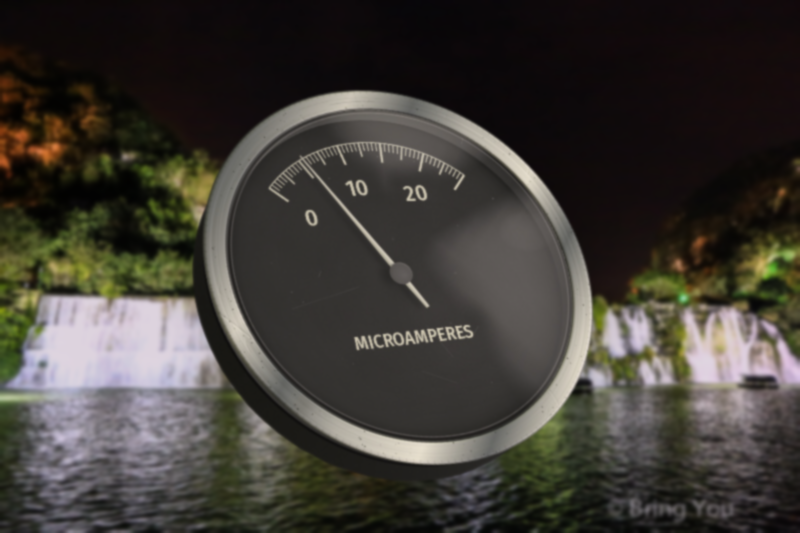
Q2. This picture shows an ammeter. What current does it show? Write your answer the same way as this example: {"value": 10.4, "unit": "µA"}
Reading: {"value": 5, "unit": "µA"}
